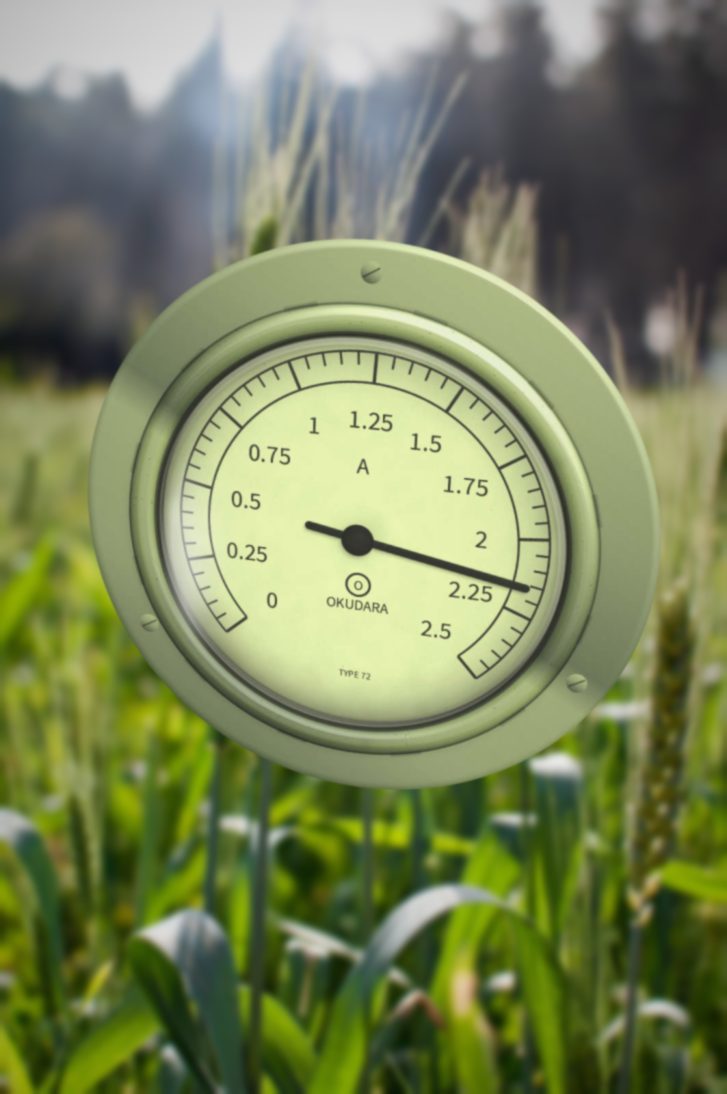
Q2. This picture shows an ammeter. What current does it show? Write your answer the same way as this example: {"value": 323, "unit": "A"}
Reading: {"value": 2.15, "unit": "A"}
